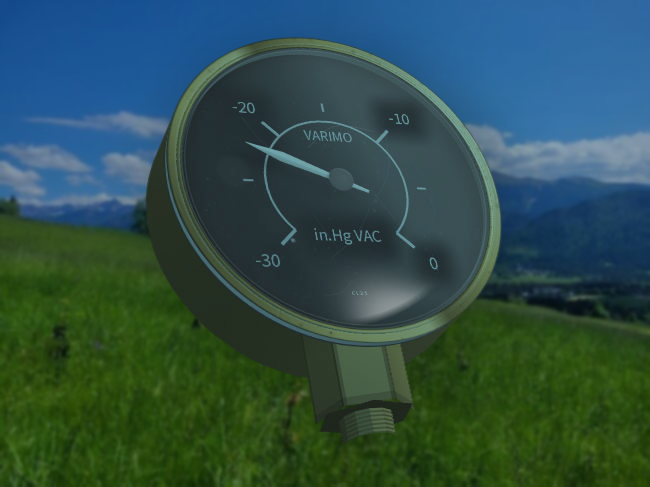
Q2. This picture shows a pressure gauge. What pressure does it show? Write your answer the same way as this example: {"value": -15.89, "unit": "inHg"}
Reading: {"value": -22.5, "unit": "inHg"}
